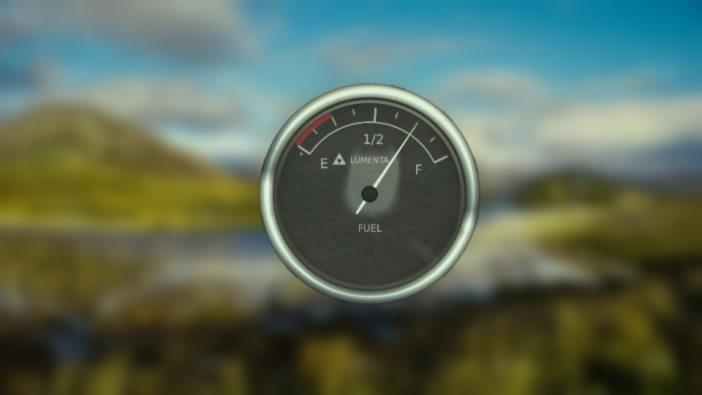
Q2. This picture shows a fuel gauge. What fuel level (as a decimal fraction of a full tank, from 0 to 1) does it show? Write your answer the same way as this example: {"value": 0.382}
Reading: {"value": 0.75}
